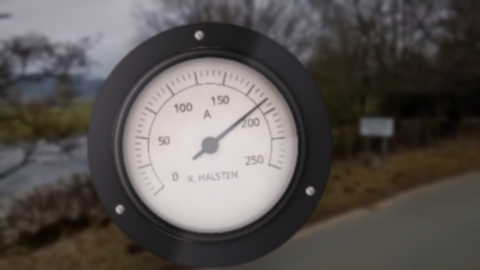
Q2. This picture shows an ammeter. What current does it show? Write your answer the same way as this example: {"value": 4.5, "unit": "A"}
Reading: {"value": 190, "unit": "A"}
